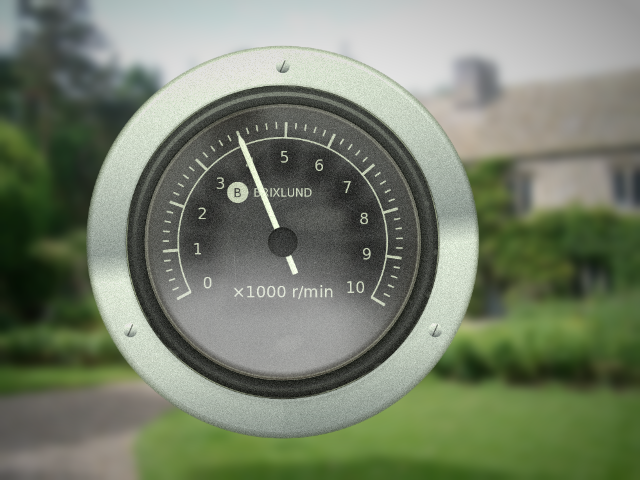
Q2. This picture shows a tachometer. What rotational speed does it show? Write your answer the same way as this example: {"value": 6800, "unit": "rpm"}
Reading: {"value": 4000, "unit": "rpm"}
